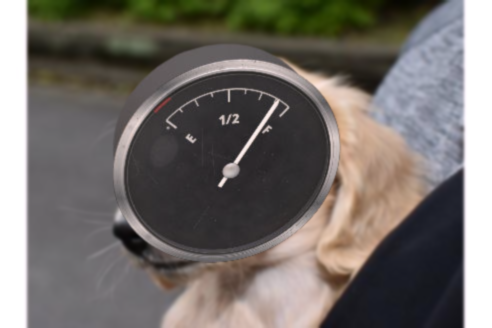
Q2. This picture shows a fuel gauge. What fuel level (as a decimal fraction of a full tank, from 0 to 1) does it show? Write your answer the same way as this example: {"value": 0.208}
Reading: {"value": 0.875}
